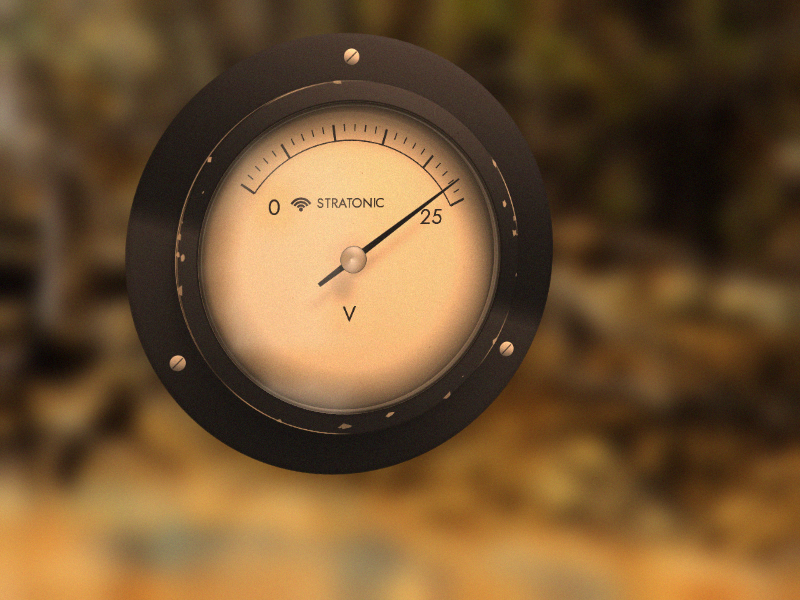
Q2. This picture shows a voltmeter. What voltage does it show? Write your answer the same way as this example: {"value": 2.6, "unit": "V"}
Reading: {"value": 23, "unit": "V"}
